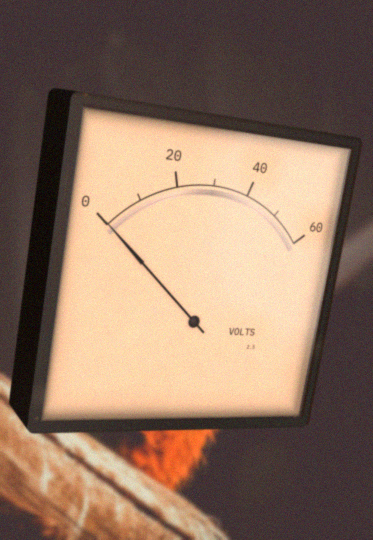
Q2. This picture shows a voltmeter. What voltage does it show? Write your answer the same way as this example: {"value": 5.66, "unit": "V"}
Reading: {"value": 0, "unit": "V"}
